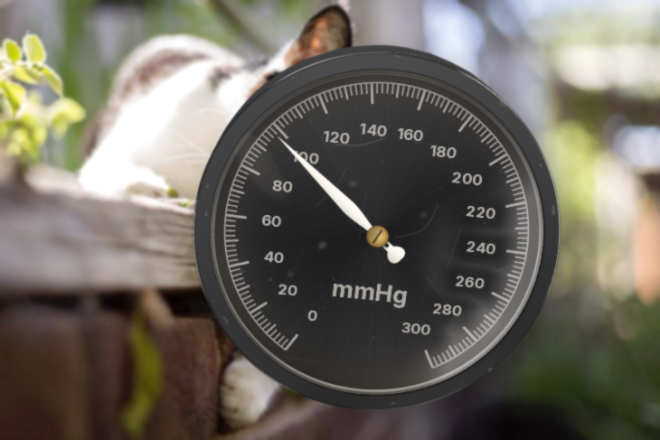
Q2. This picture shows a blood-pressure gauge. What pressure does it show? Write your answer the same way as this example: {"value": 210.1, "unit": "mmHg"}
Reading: {"value": 98, "unit": "mmHg"}
